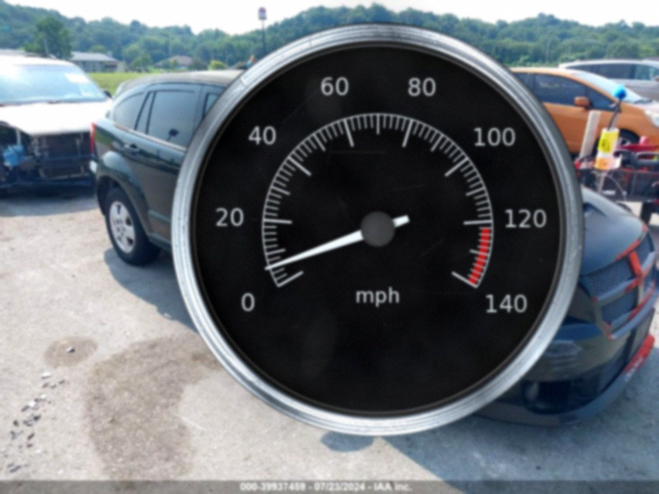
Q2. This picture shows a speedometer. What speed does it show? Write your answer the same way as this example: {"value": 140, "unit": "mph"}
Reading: {"value": 6, "unit": "mph"}
